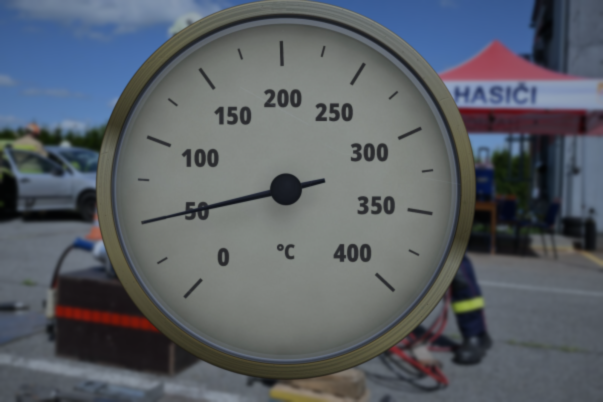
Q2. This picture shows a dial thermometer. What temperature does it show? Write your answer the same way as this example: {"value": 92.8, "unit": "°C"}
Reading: {"value": 50, "unit": "°C"}
